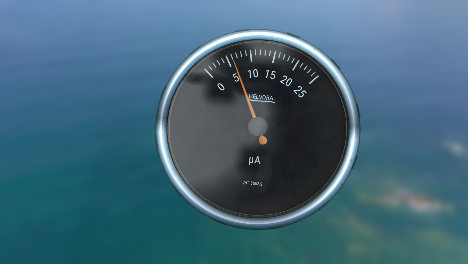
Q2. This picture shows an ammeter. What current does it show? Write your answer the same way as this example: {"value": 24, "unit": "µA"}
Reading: {"value": 6, "unit": "µA"}
